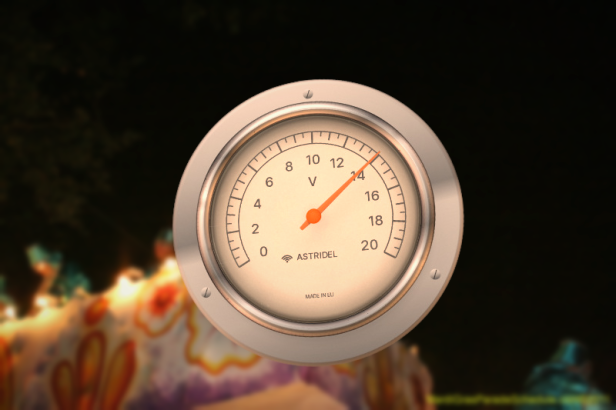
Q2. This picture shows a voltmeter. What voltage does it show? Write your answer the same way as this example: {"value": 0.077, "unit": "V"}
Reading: {"value": 14, "unit": "V"}
